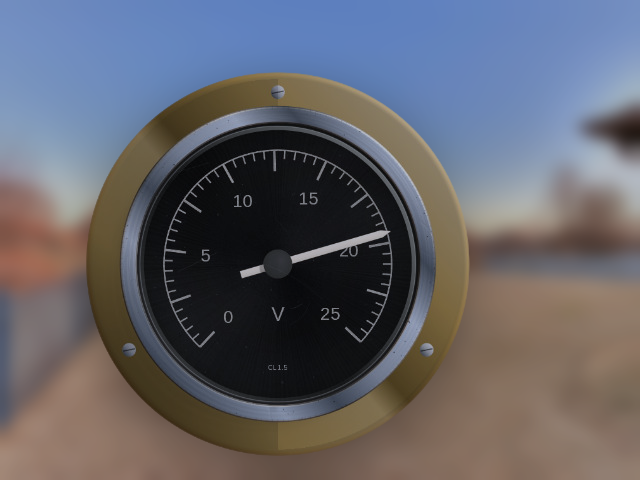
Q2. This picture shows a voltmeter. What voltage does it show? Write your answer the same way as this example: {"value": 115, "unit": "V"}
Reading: {"value": 19.5, "unit": "V"}
